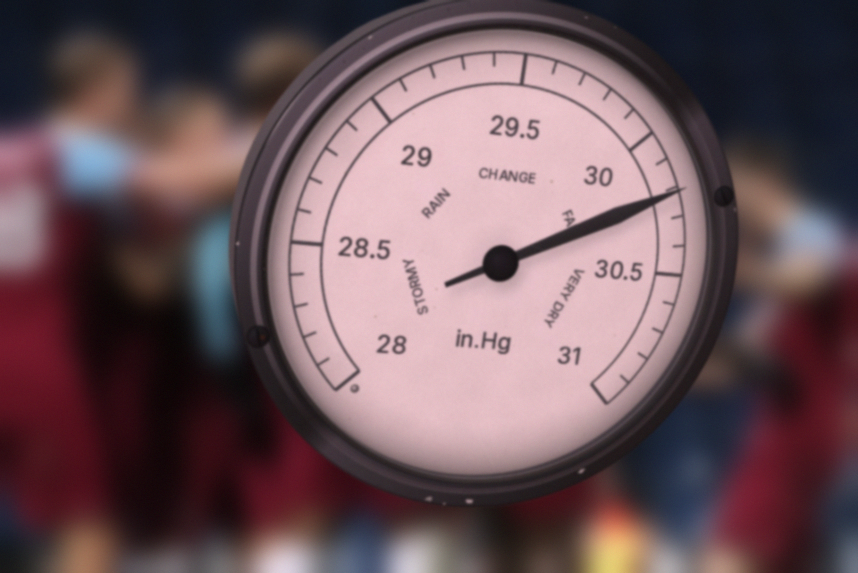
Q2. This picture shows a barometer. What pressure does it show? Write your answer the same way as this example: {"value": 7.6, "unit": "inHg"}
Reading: {"value": 30.2, "unit": "inHg"}
